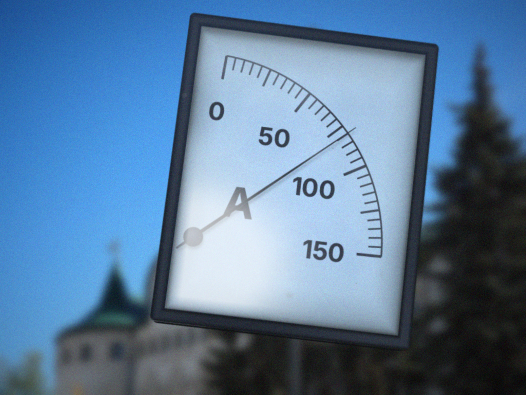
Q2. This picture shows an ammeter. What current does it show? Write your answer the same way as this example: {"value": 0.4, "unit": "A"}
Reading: {"value": 80, "unit": "A"}
